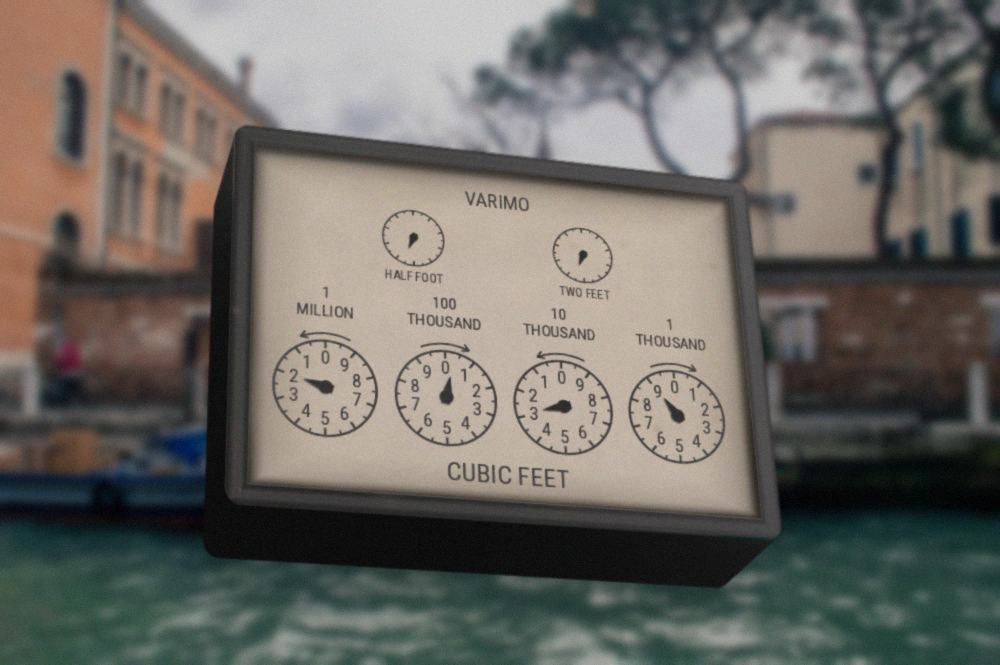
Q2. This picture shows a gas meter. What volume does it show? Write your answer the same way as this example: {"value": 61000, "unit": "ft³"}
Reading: {"value": 202900, "unit": "ft³"}
